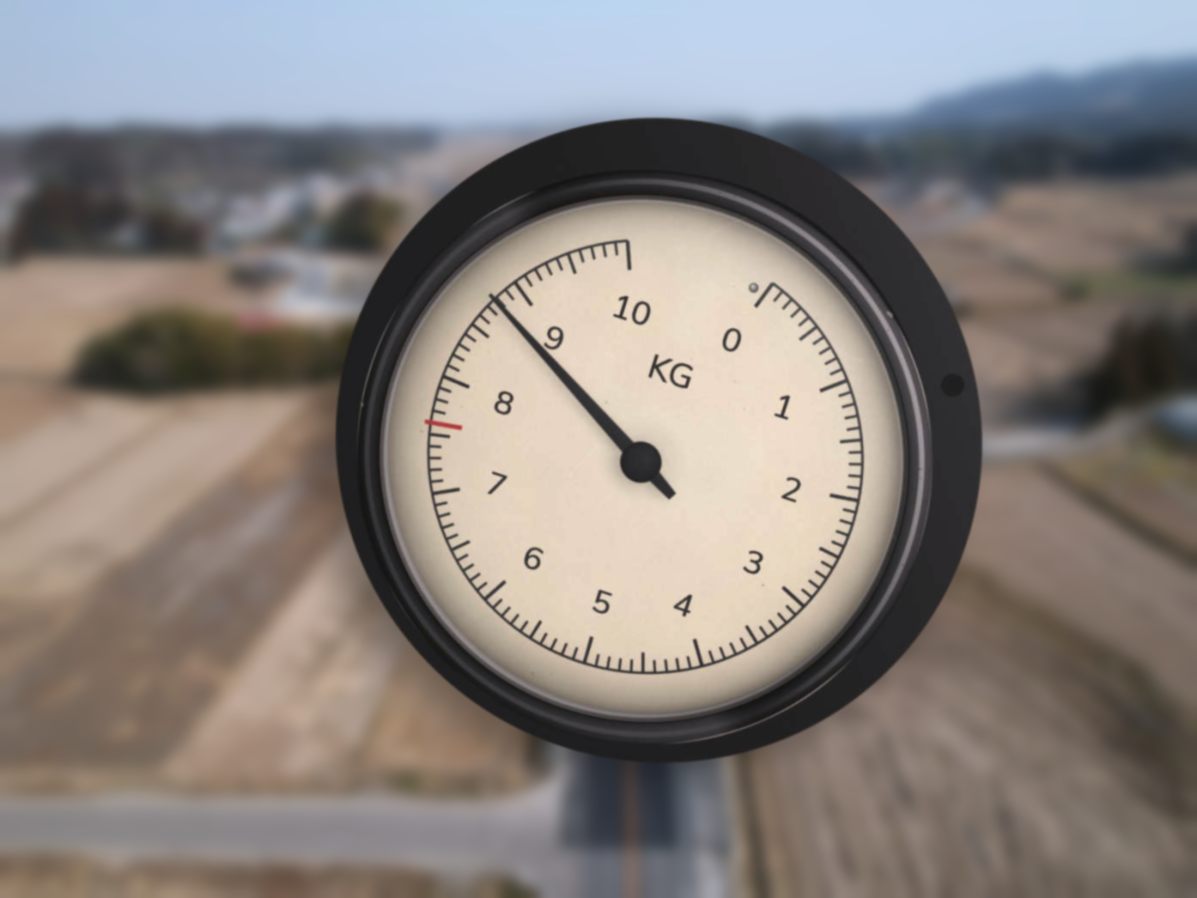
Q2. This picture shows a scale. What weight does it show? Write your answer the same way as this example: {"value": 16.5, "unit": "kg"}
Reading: {"value": 8.8, "unit": "kg"}
